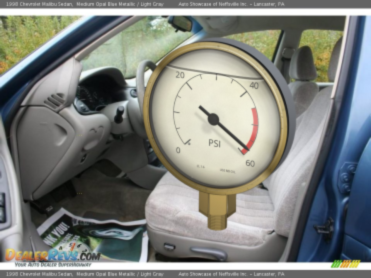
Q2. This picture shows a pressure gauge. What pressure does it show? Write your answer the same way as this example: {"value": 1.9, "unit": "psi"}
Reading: {"value": 57.5, "unit": "psi"}
